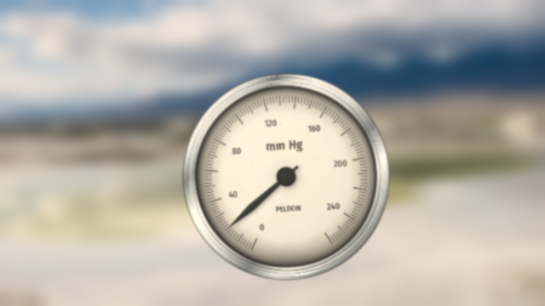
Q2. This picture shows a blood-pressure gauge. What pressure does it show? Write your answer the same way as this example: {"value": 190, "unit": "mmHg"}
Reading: {"value": 20, "unit": "mmHg"}
